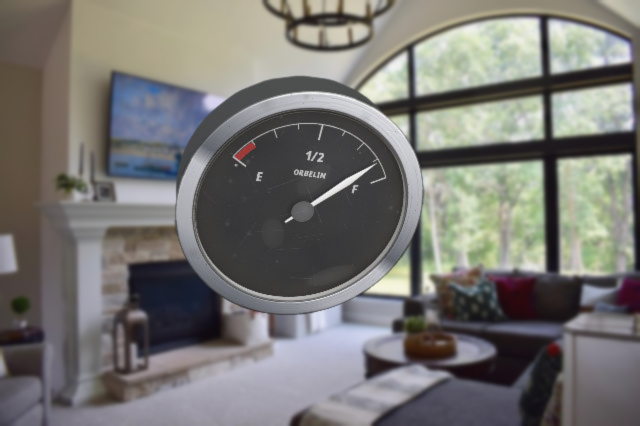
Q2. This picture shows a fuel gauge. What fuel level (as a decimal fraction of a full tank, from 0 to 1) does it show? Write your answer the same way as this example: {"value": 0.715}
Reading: {"value": 0.875}
